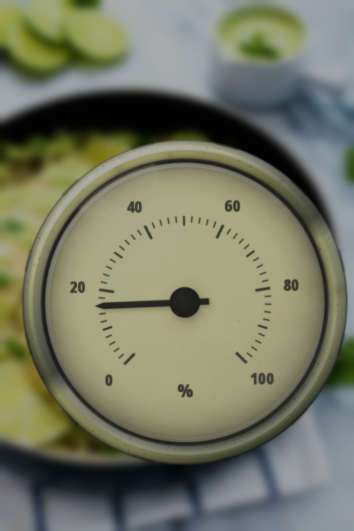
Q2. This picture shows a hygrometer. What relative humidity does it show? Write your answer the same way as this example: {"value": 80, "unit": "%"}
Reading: {"value": 16, "unit": "%"}
